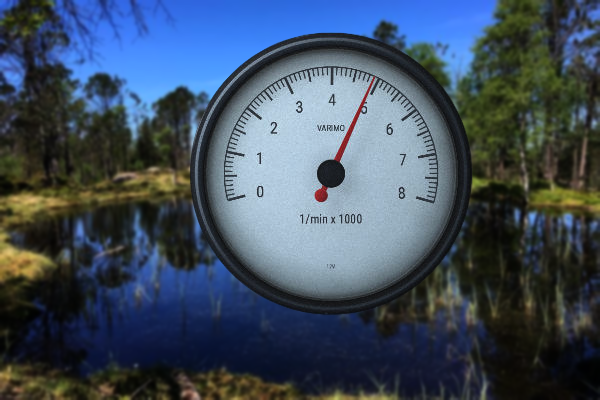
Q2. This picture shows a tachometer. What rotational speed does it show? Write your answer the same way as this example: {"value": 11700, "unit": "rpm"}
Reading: {"value": 4900, "unit": "rpm"}
